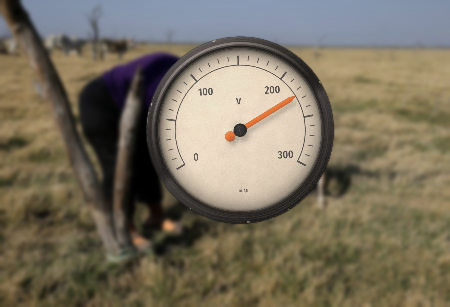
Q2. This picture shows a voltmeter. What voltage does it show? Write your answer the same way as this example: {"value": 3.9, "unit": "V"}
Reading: {"value": 225, "unit": "V"}
